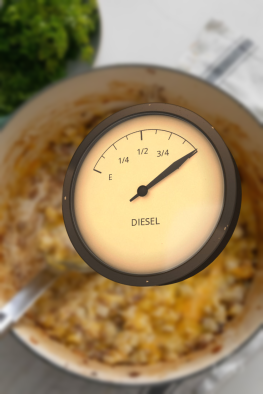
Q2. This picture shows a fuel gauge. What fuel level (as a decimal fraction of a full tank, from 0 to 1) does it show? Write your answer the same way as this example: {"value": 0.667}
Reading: {"value": 1}
